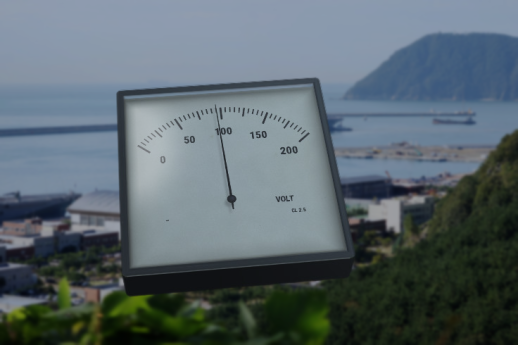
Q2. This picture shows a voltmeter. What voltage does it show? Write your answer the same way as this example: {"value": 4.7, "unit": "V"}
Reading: {"value": 95, "unit": "V"}
